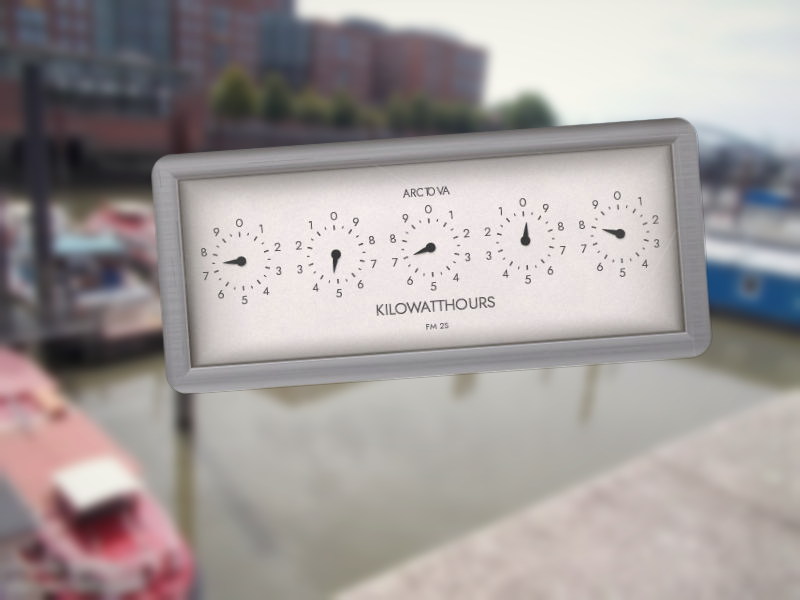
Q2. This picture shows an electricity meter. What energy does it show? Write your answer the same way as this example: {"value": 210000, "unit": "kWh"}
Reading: {"value": 74698, "unit": "kWh"}
